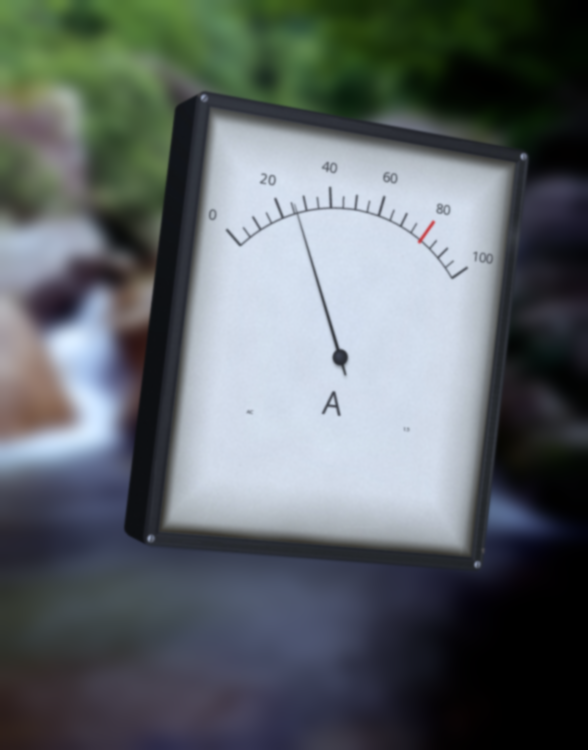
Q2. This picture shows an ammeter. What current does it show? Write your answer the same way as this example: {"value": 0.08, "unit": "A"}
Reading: {"value": 25, "unit": "A"}
